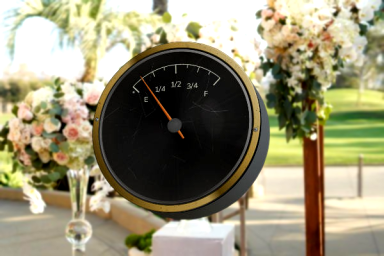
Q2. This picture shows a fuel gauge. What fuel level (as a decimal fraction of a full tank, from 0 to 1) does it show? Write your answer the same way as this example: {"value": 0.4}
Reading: {"value": 0.125}
